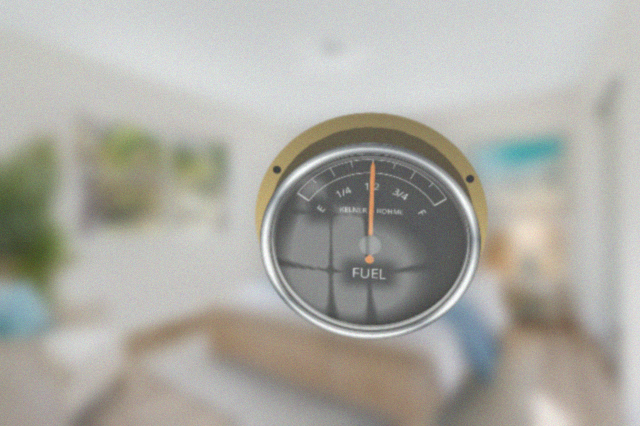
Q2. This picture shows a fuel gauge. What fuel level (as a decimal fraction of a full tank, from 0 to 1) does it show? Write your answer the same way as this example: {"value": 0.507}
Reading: {"value": 0.5}
